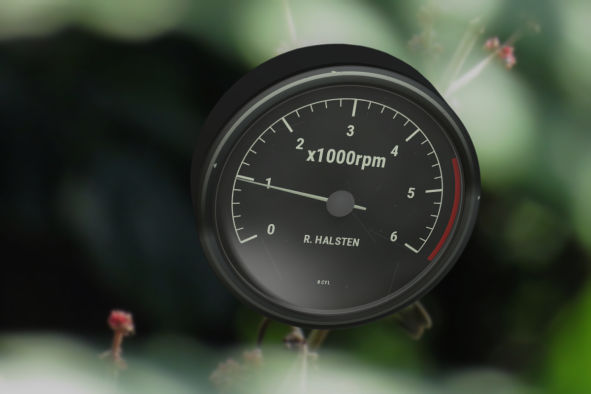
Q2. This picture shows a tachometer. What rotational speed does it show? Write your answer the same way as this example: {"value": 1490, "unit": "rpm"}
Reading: {"value": 1000, "unit": "rpm"}
